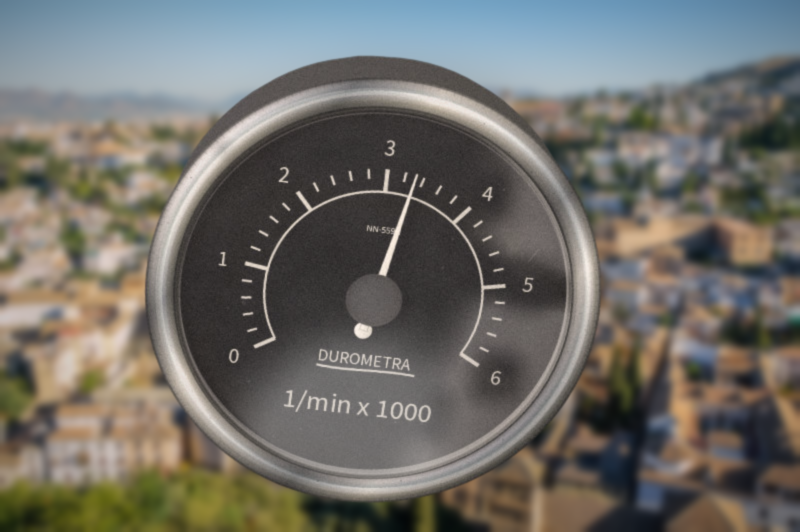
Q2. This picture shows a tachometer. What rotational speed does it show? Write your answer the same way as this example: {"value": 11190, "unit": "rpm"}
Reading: {"value": 3300, "unit": "rpm"}
